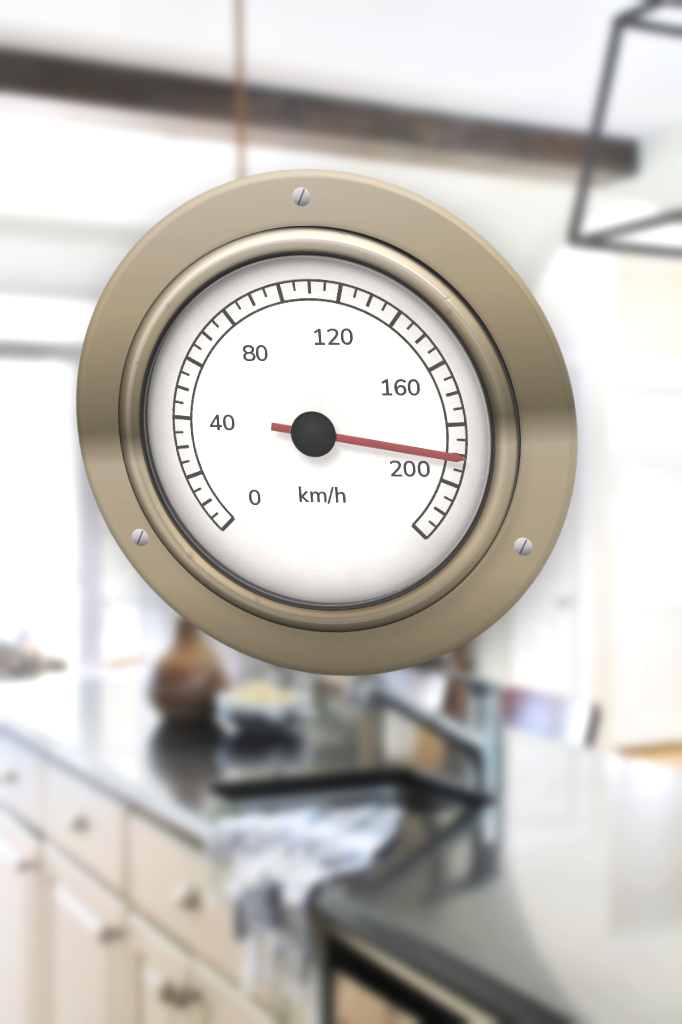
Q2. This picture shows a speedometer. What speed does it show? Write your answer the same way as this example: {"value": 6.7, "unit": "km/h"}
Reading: {"value": 190, "unit": "km/h"}
